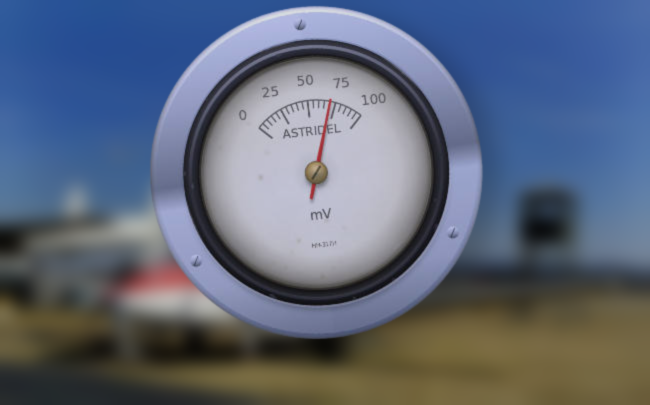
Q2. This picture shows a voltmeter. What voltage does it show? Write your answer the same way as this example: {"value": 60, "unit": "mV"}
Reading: {"value": 70, "unit": "mV"}
